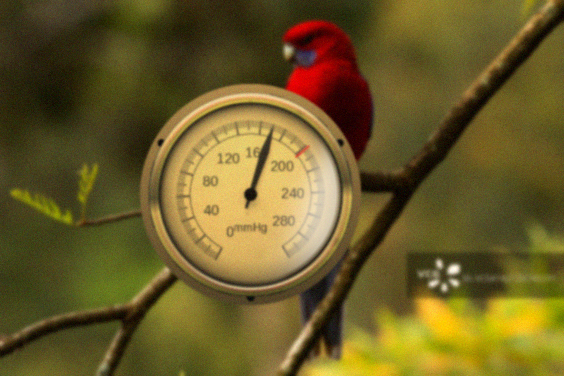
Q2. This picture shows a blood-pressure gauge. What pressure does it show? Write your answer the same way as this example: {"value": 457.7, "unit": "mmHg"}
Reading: {"value": 170, "unit": "mmHg"}
